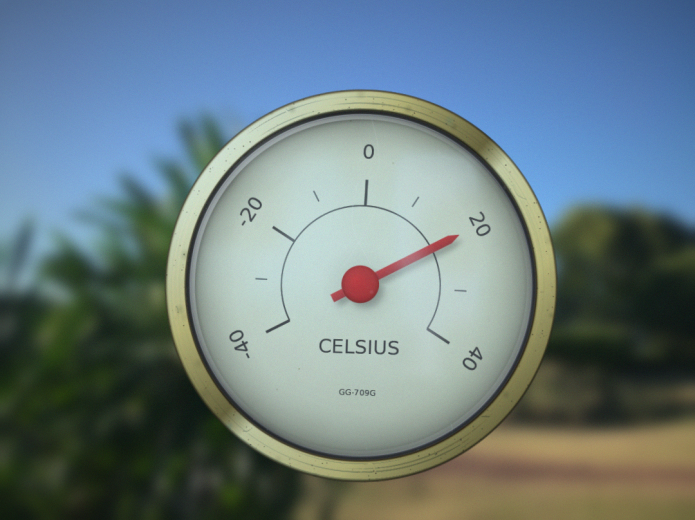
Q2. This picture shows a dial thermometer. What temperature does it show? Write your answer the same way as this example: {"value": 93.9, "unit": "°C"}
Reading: {"value": 20, "unit": "°C"}
